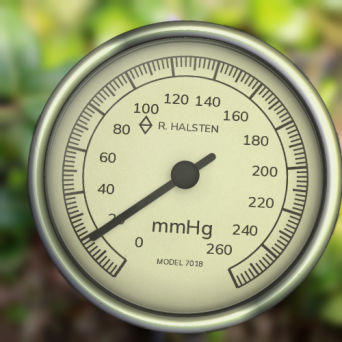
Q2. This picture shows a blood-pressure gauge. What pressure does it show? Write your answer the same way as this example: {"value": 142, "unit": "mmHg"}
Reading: {"value": 18, "unit": "mmHg"}
